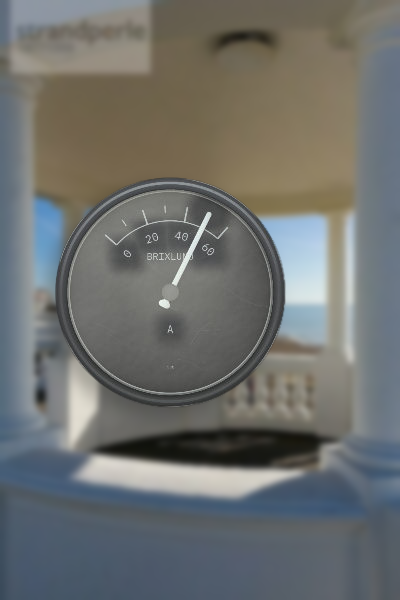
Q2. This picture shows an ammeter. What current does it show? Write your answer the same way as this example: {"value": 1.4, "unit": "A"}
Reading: {"value": 50, "unit": "A"}
